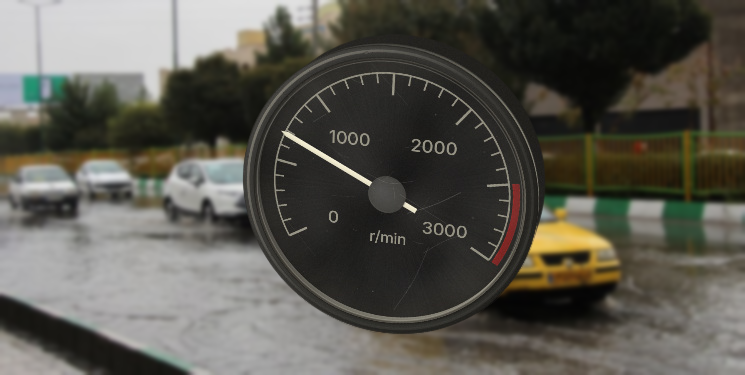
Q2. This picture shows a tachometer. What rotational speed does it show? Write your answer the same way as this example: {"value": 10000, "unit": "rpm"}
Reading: {"value": 700, "unit": "rpm"}
